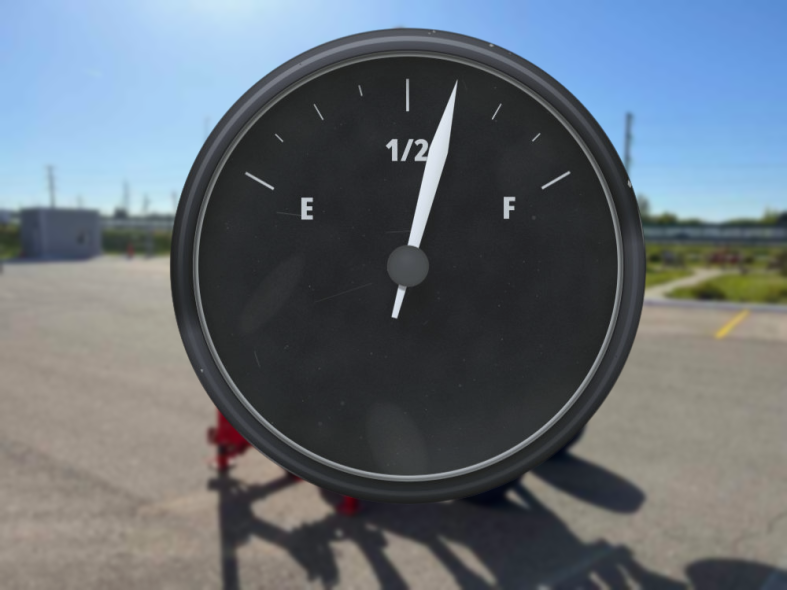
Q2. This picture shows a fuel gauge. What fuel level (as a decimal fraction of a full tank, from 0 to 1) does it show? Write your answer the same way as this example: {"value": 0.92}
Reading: {"value": 0.625}
